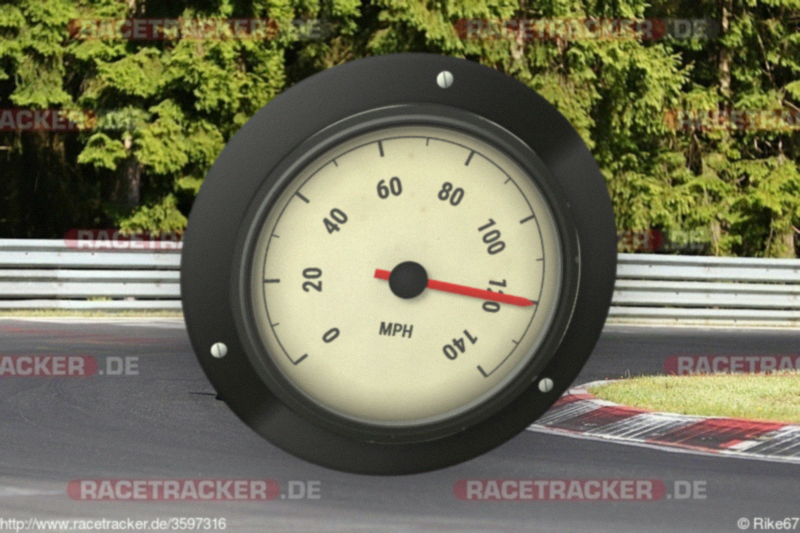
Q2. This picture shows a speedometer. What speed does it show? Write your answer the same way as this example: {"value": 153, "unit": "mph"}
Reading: {"value": 120, "unit": "mph"}
